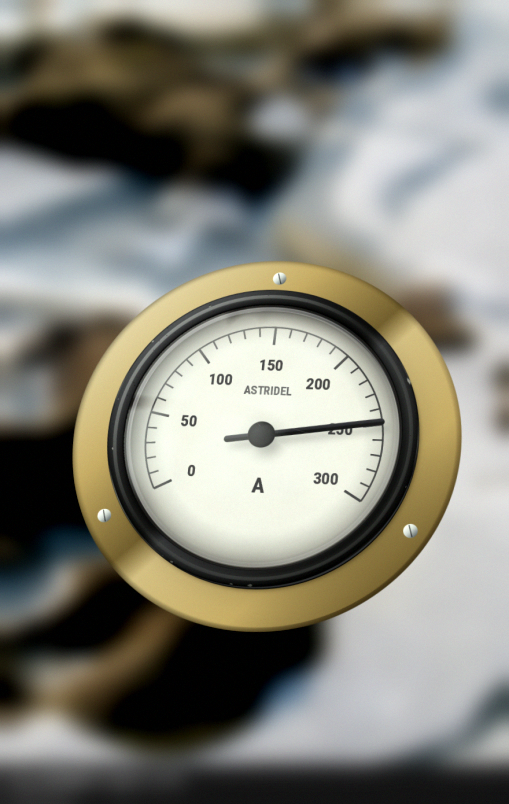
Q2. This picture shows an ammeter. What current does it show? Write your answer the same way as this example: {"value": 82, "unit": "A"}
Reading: {"value": 250, "unit": "A"}
